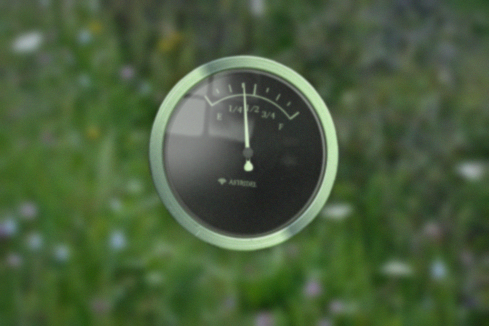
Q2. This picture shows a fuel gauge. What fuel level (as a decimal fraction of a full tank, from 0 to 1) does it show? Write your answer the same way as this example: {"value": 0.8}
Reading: {"value": 0.375}
